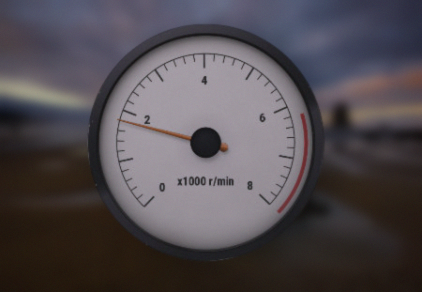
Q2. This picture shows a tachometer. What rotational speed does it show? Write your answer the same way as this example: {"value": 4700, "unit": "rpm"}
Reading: {"value": 1800, "unit": "rpm"}
